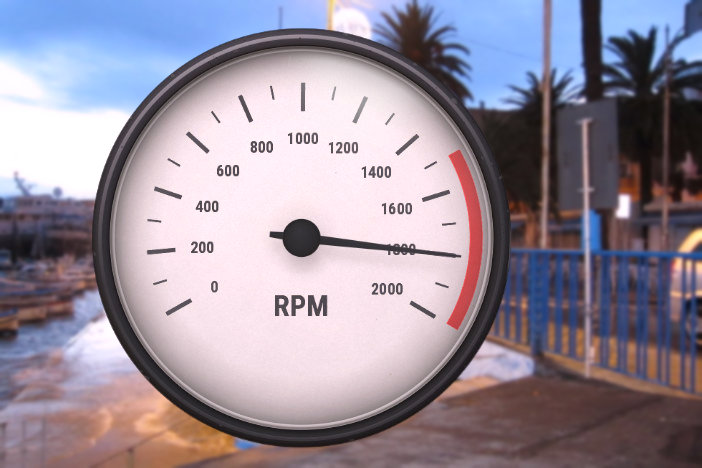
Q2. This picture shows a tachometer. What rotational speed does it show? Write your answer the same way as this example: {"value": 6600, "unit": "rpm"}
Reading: {"value": 1800, "unit": "rpm"}
